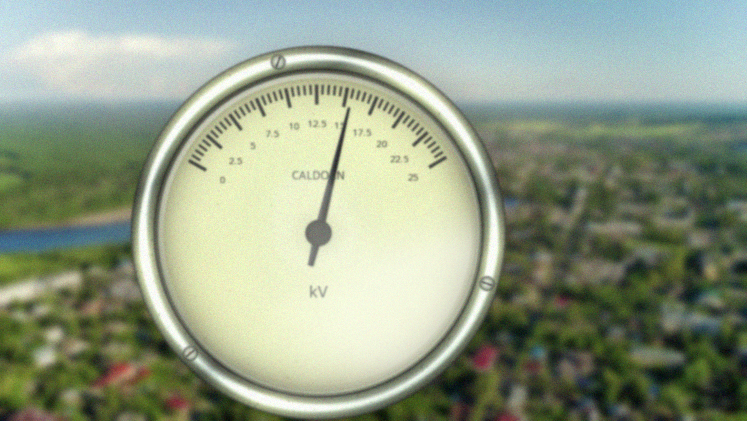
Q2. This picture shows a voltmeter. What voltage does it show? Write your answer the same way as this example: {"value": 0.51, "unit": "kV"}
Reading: {"value": 15.5, "unit": "kV"}
